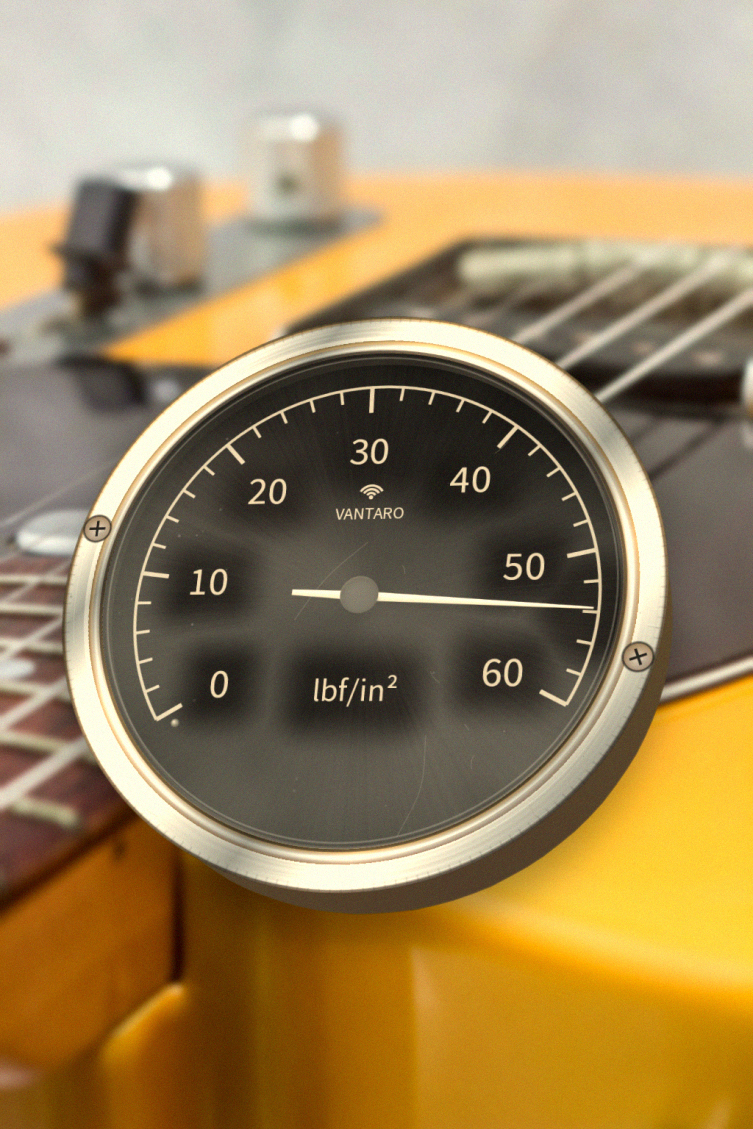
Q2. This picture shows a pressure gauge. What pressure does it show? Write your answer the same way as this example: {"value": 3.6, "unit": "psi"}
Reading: {"value": 54, "unit": "psi"}
